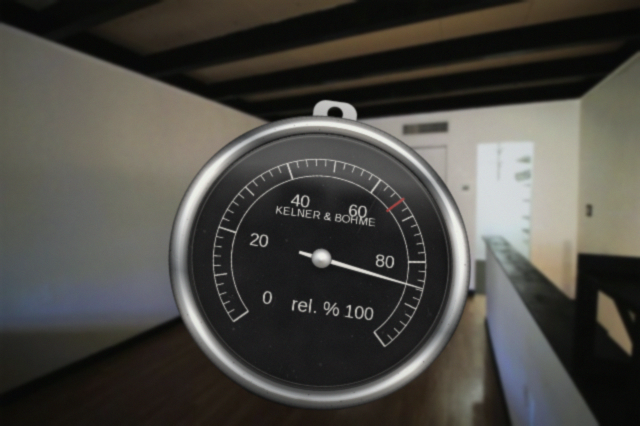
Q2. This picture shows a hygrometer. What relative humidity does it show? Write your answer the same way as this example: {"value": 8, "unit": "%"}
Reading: {"value": 86, "unit": "%"}
